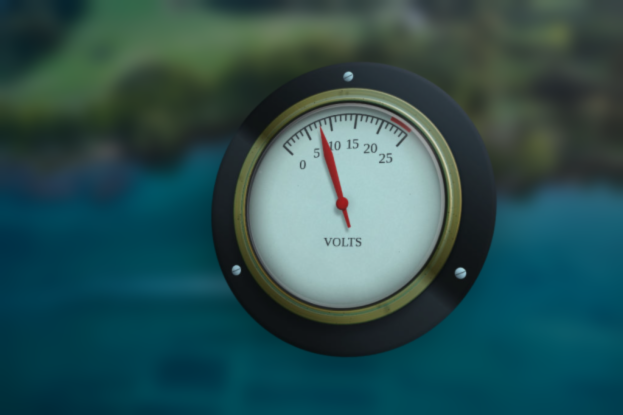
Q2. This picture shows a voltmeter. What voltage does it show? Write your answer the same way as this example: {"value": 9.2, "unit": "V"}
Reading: {"value": 8, "unit": "V"}
